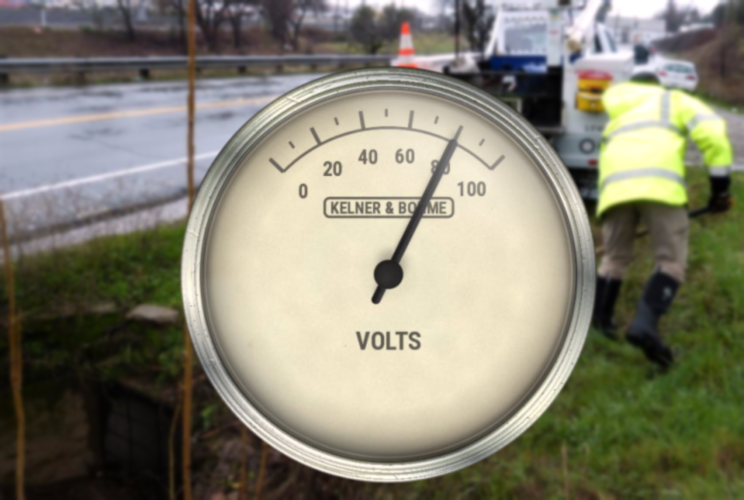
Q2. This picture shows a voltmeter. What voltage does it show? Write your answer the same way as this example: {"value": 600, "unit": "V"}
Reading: {"value": 80, "unit": "V"}
